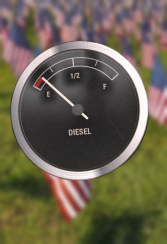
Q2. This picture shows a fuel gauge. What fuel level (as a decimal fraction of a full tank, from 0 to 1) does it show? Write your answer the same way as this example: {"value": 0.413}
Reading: {"value": 0.125}
